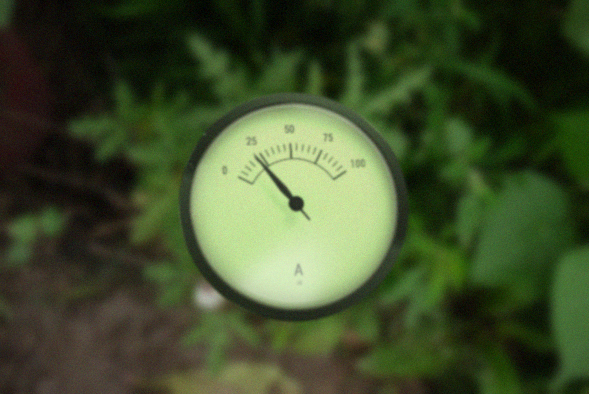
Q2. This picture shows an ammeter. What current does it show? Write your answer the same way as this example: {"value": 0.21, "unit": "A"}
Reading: {"value": 20, "unit": "A"}
